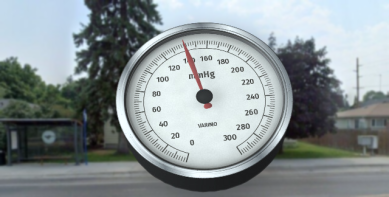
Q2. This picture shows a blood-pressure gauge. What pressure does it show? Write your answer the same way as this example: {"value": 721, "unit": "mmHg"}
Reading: {"value": 140, "unit": "mmHg"}
